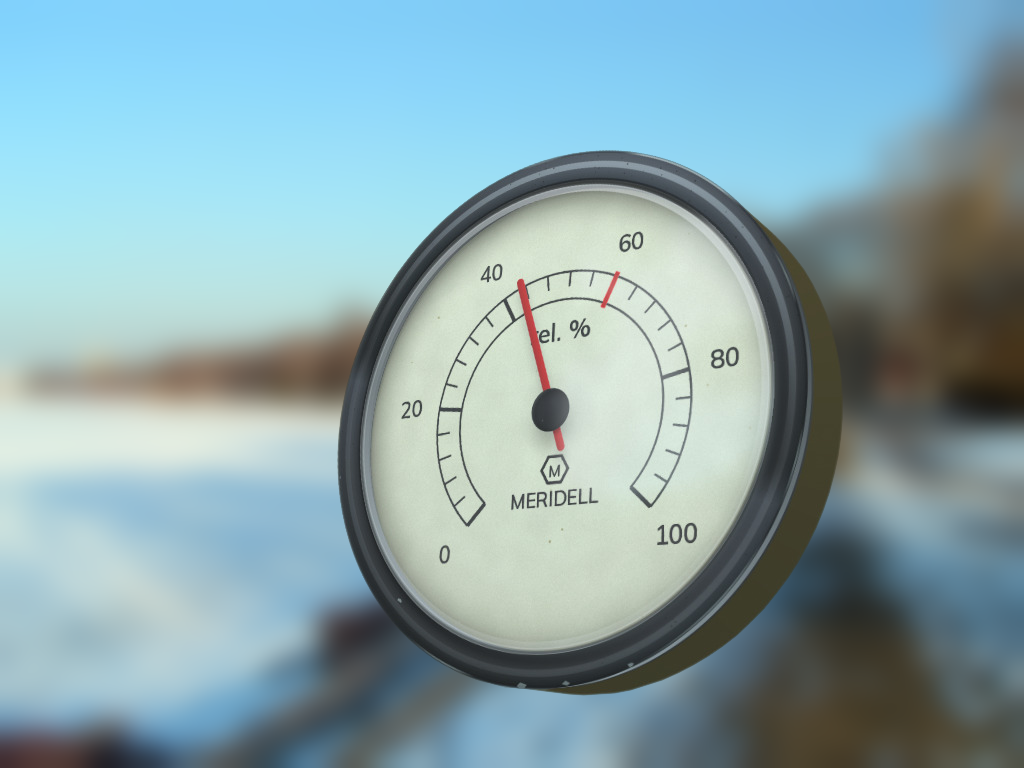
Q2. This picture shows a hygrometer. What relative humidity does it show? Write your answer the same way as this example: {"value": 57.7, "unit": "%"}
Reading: {"value": 44, "unit": "%"}
